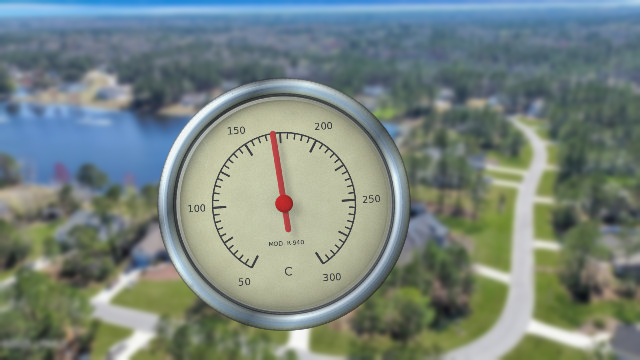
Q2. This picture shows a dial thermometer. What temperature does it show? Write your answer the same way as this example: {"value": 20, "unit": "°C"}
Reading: {"value": 170, "unit": "°C"}
